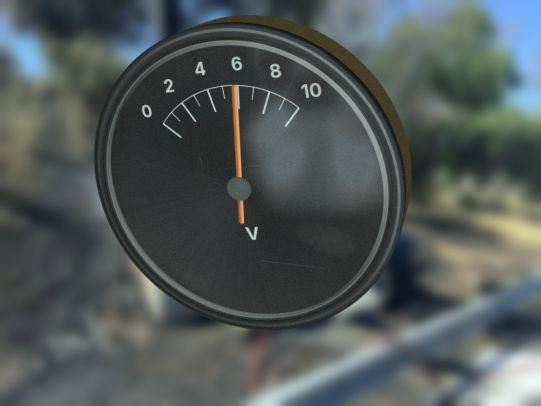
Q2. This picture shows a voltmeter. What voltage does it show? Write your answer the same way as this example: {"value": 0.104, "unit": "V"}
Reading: {"value": 6, "unit": "V"}
